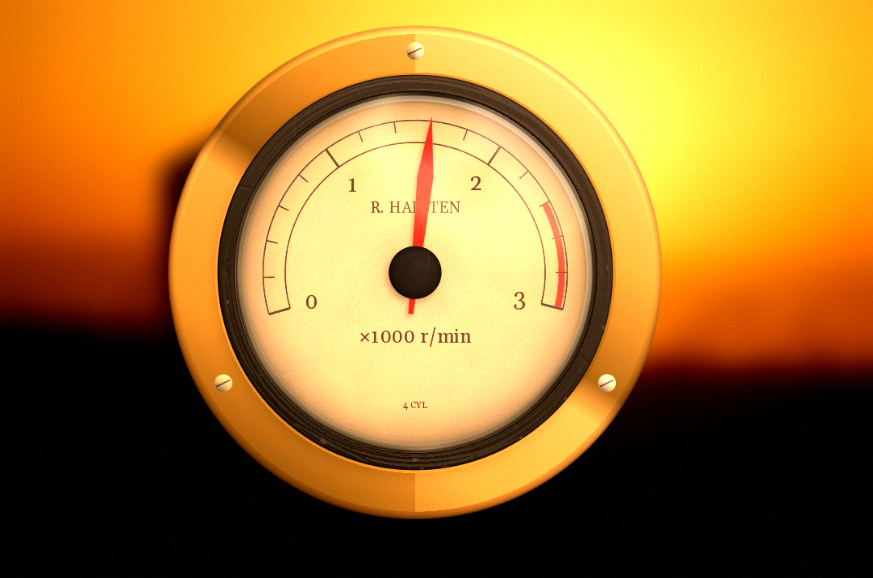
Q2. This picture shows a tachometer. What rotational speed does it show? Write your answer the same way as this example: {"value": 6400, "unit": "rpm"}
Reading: {"value": 1600, "unit": "rpm"}
